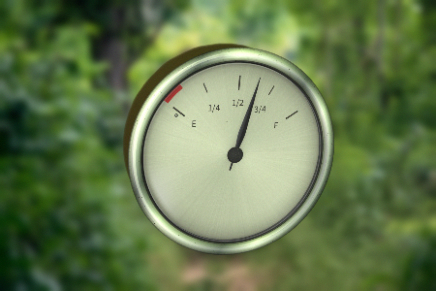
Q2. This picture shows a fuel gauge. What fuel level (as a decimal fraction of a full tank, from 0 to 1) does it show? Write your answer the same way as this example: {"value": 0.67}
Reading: {"value": 0.625}
